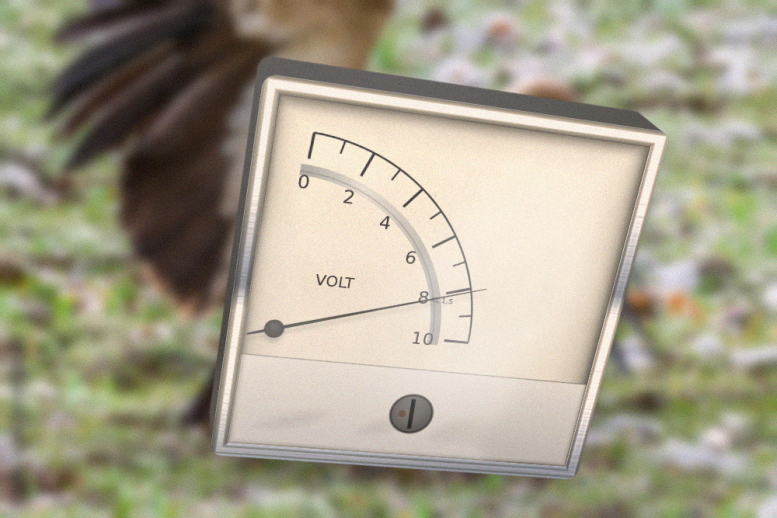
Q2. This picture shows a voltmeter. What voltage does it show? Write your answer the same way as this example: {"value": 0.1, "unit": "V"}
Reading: {"value": 8, "unit": "V"}
